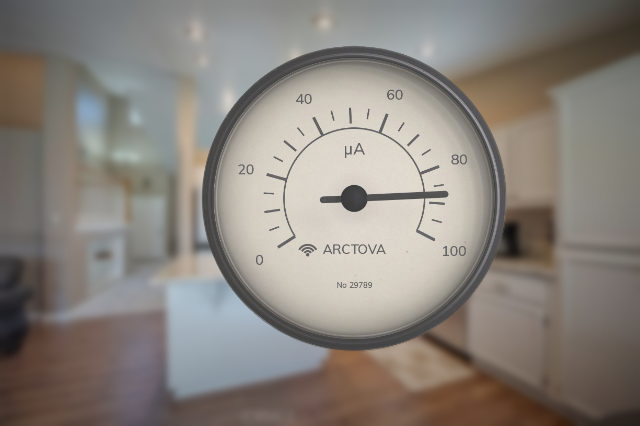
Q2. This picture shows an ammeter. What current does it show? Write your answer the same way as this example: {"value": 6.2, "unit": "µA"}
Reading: {"value": 87.5, "unit": "µA"}
